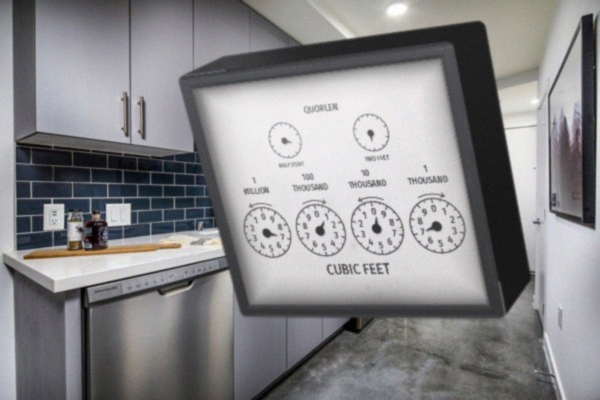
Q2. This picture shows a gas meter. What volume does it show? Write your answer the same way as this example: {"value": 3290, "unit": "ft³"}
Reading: {"value": 709700, "unit": "ft³"}
